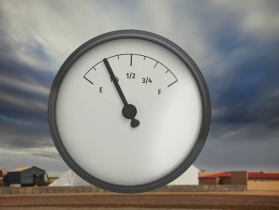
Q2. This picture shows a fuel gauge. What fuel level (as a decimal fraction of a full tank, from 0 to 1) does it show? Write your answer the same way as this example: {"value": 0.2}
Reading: {"value": 0.25}
